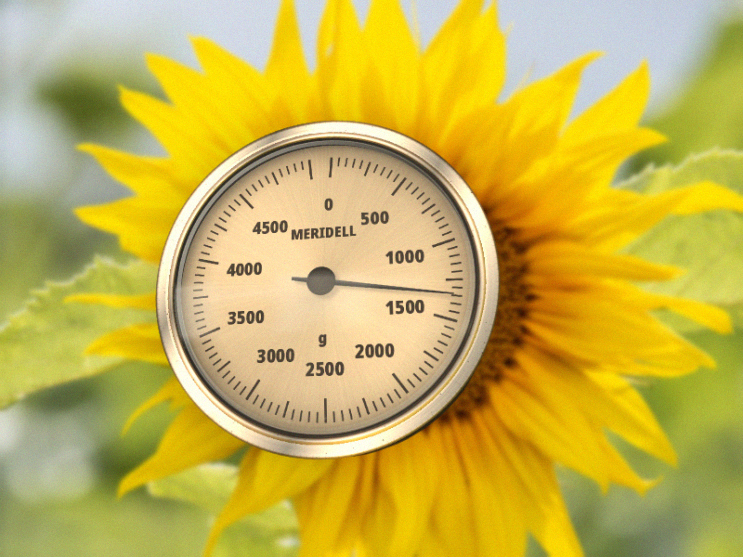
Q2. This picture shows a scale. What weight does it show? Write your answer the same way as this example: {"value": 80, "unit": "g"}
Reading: {"value": 1350, "unit": "g"}
